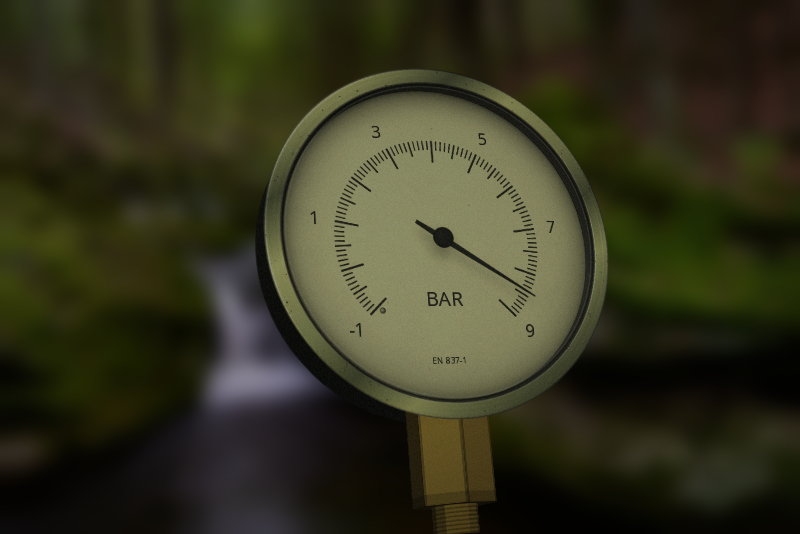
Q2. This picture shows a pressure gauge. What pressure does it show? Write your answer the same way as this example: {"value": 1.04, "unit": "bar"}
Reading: {"value": 8.5, "unit": "bar"}
